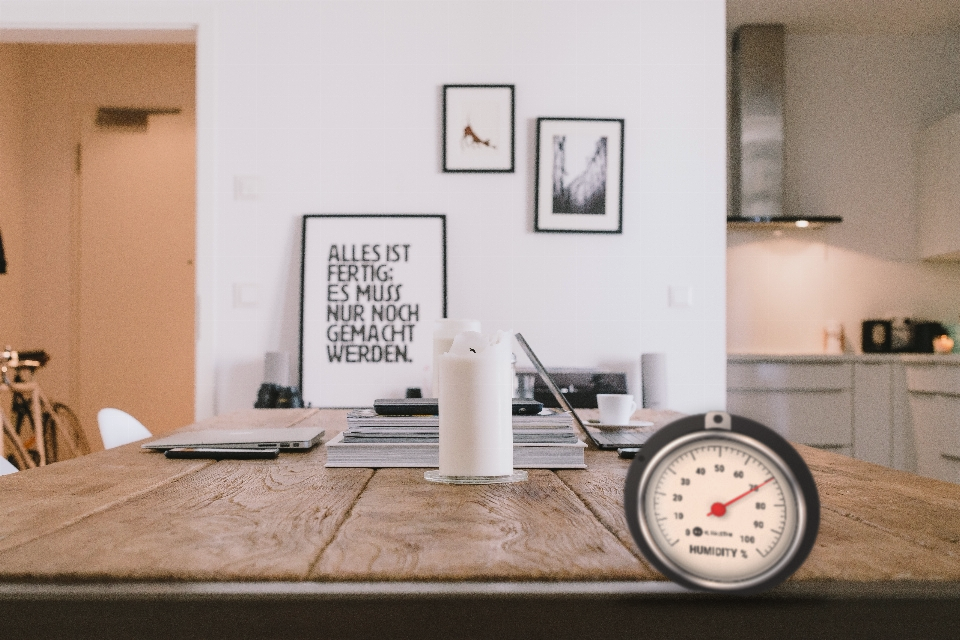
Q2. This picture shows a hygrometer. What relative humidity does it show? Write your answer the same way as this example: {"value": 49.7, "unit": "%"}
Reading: {"value": 70, "unit": "%"}
